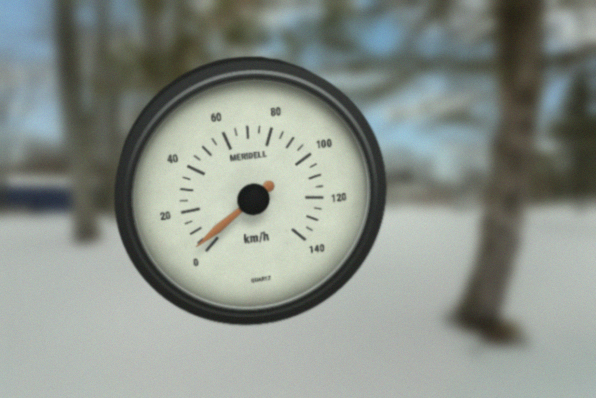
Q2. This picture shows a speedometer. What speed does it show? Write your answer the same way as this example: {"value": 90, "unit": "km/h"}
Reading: {"value": 5, "unit": "km/h"}
